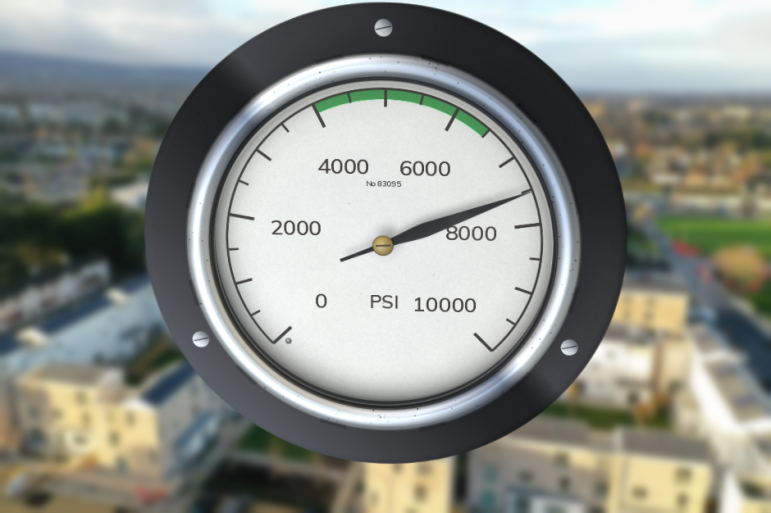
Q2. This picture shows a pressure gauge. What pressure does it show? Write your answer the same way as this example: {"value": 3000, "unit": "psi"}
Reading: {"value": 7500, "unit": "psi"}
